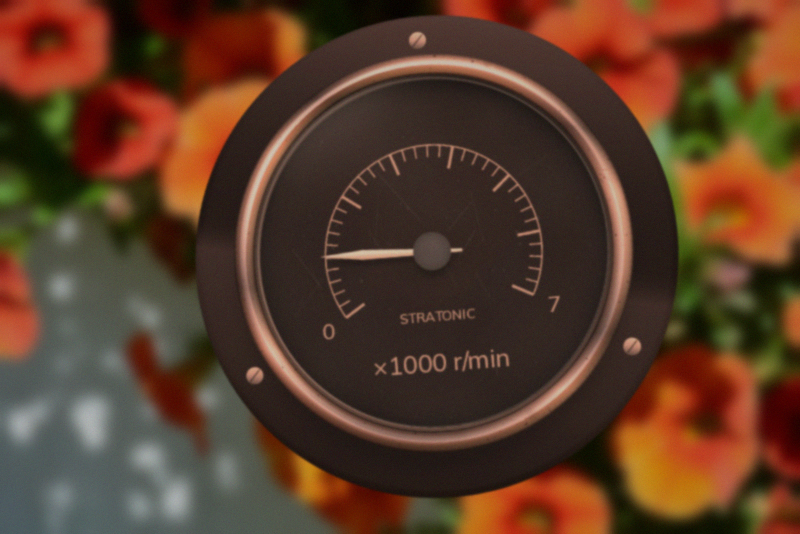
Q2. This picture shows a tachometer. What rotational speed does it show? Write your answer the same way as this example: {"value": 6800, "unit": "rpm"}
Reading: {"value": 1000, "unit": "rpm"}
